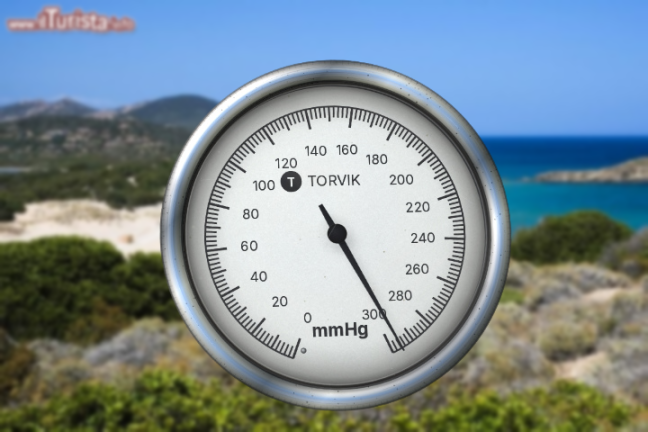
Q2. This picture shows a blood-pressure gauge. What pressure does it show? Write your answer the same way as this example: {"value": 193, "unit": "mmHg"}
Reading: {"value": 296, "unit": "mmHg"}
